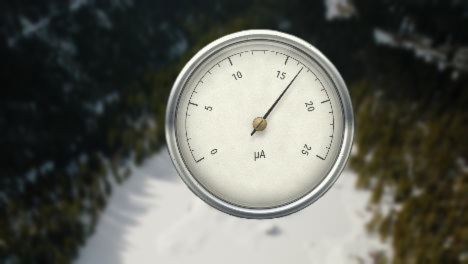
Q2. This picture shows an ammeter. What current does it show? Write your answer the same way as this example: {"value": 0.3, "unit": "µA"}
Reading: {"value": 16.5, "unit": "µA"}
